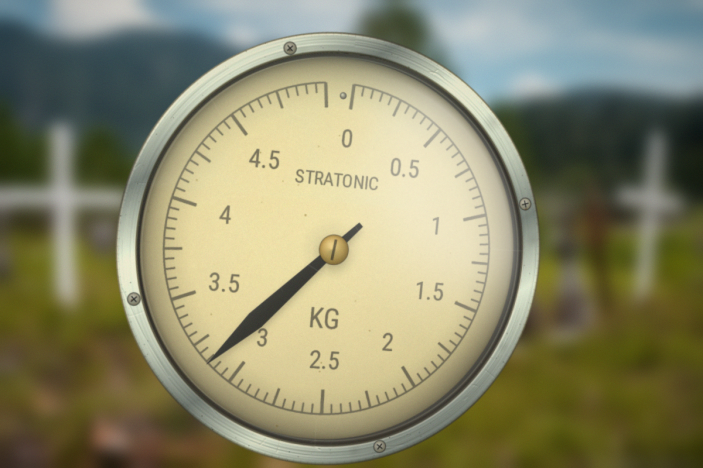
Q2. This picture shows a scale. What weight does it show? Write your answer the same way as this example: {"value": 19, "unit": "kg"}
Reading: {"value": 3.15, "unit": "kg"}
